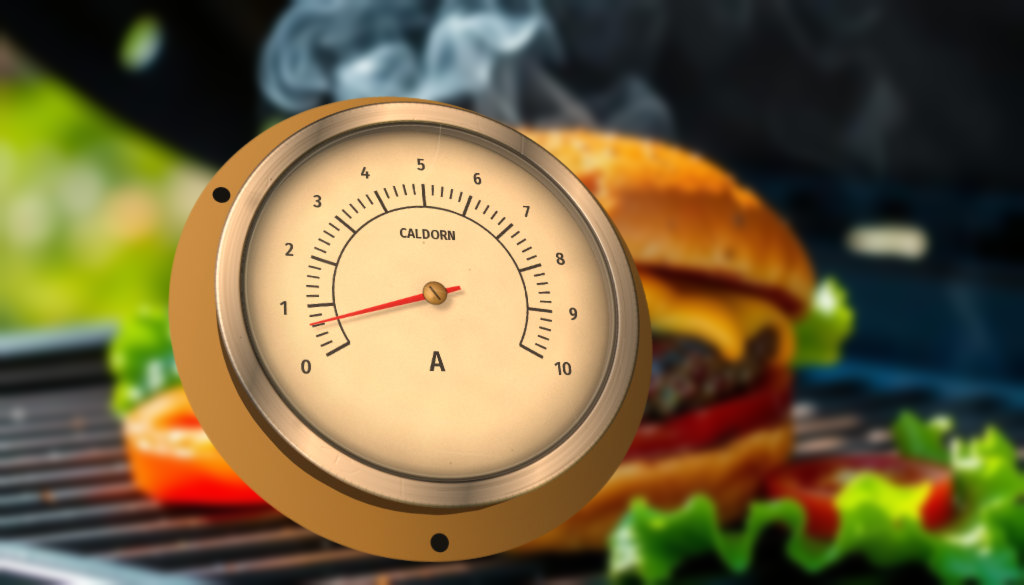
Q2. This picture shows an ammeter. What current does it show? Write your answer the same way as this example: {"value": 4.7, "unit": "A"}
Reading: {"value": 0.6, "unit": "A"}
